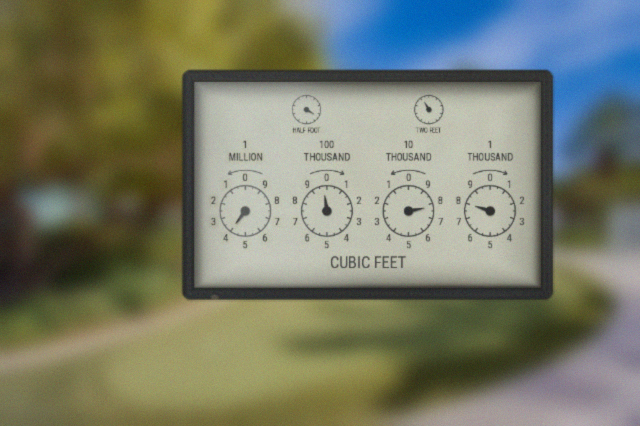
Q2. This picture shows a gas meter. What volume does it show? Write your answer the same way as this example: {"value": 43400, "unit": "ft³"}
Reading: {"value": 397800, "unit": "ft³"}
